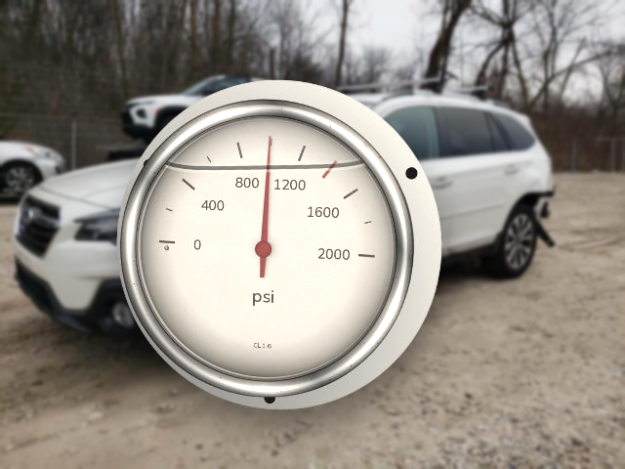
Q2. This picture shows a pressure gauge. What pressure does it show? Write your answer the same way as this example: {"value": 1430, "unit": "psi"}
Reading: {"value": 1000, "unit": "psi"}
